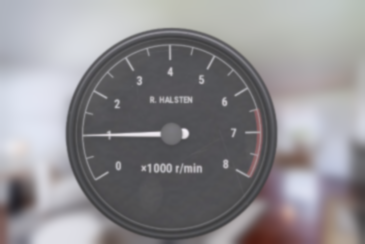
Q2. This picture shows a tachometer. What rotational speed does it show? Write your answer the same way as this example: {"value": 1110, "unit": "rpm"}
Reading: {"value": 1000, "unit": "rpm"}
